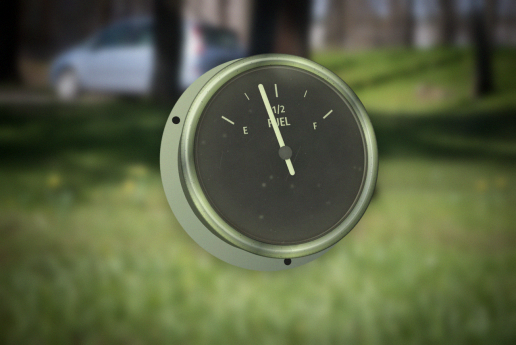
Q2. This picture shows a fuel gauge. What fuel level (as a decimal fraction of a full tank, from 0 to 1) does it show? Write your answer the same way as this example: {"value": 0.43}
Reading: {"value": 0.375}
